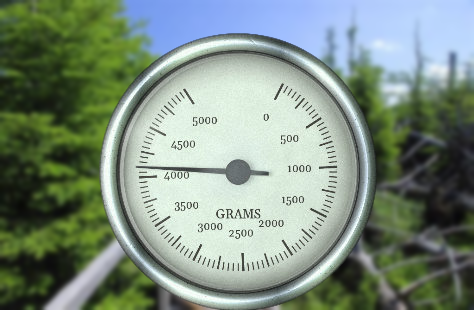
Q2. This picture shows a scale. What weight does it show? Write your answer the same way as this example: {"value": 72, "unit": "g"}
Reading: {"value": 4100, "unit": "g"}
